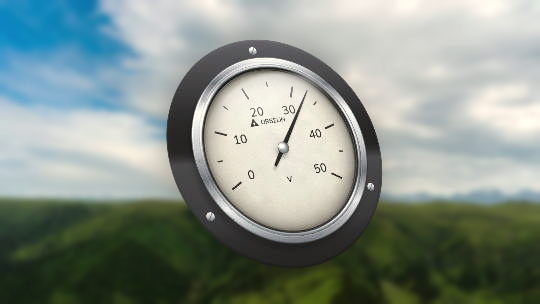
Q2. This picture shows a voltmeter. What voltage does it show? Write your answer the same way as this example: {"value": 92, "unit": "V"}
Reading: {"value": 32.5, "unit": "V"}
